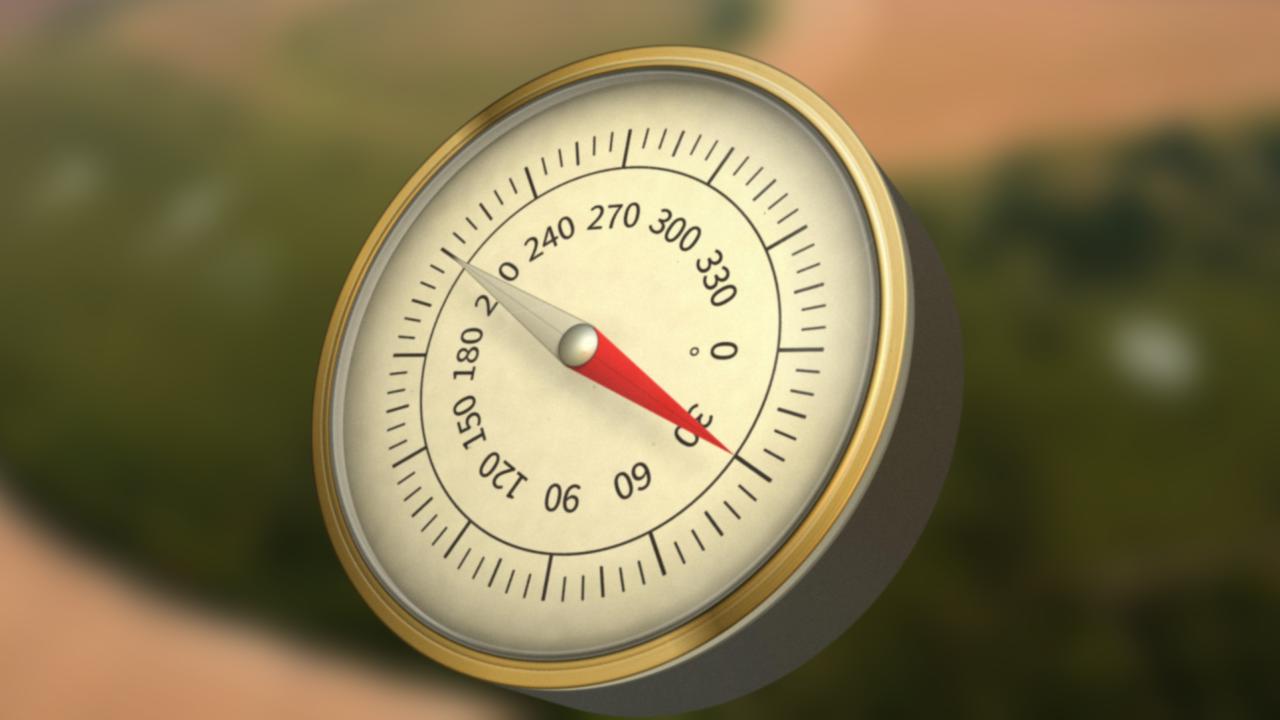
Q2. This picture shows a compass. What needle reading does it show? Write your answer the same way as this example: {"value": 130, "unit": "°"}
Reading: {"value": 30, "unit": "°"}
